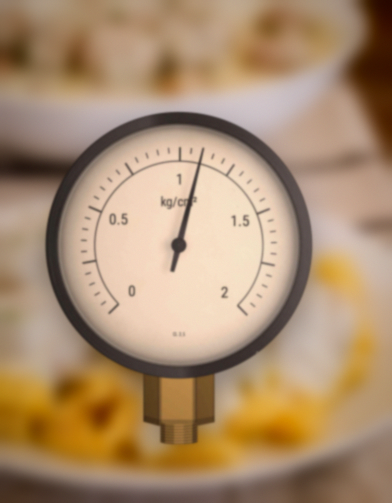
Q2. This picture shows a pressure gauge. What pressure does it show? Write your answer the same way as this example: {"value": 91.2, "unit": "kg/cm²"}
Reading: {"value": 1.1, "unit": "kg/cm²"}
